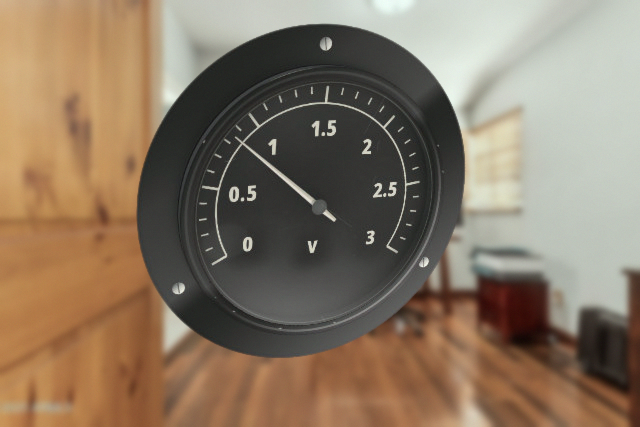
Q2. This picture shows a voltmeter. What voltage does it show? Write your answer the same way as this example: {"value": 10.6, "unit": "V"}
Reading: {"value": 0.85, "unit": "V"}
